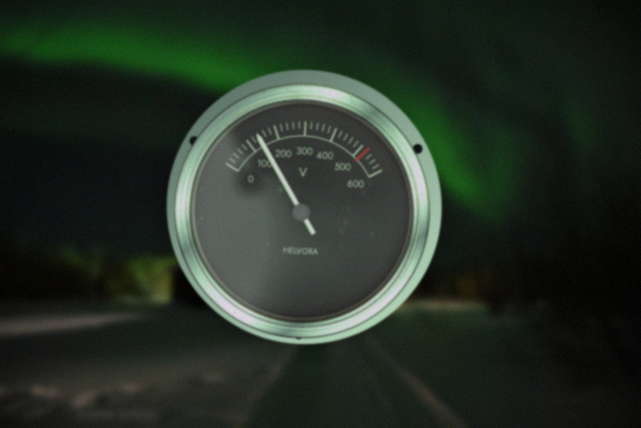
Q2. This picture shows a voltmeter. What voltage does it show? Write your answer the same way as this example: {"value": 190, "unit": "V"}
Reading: {"value": 140, "unit": "V"}
